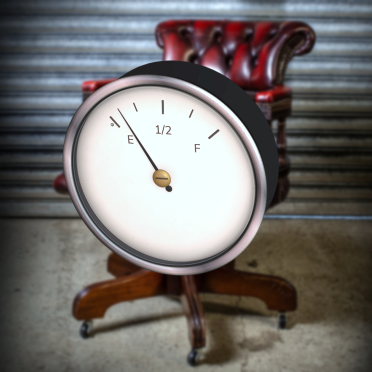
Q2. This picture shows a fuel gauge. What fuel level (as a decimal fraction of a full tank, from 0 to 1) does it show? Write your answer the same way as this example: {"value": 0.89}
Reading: {"value": 0.125}
